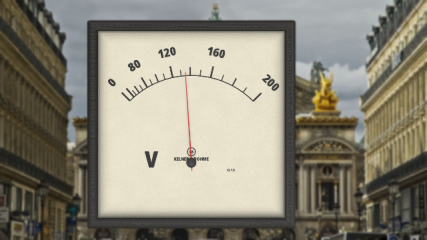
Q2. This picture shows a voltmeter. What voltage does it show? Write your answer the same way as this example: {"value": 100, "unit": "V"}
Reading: {"value": 135, "unit": "V"}
